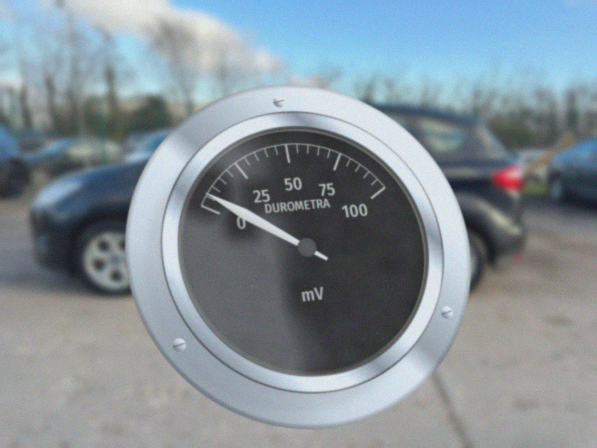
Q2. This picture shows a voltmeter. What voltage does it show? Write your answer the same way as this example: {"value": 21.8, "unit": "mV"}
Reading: {"value": 5, "unit": "mV"}
